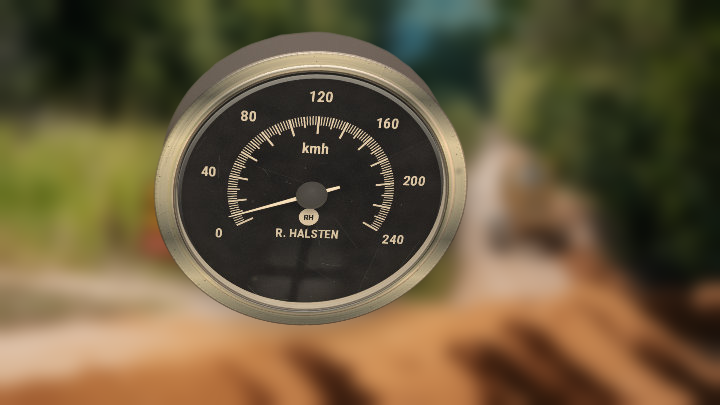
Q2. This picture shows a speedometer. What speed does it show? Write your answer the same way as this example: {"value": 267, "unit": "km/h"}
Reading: {"value": 10, "unit": "km/h"}
